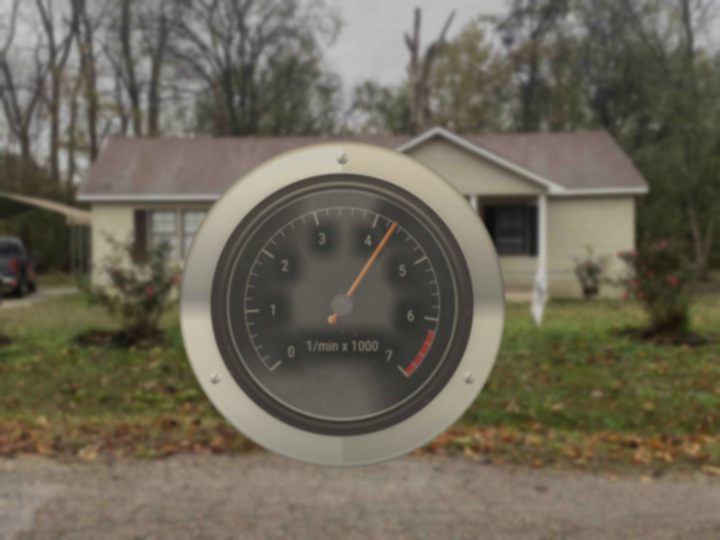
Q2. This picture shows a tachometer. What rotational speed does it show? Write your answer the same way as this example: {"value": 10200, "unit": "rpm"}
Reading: {"value": 4300, "unit": "rpm"}
